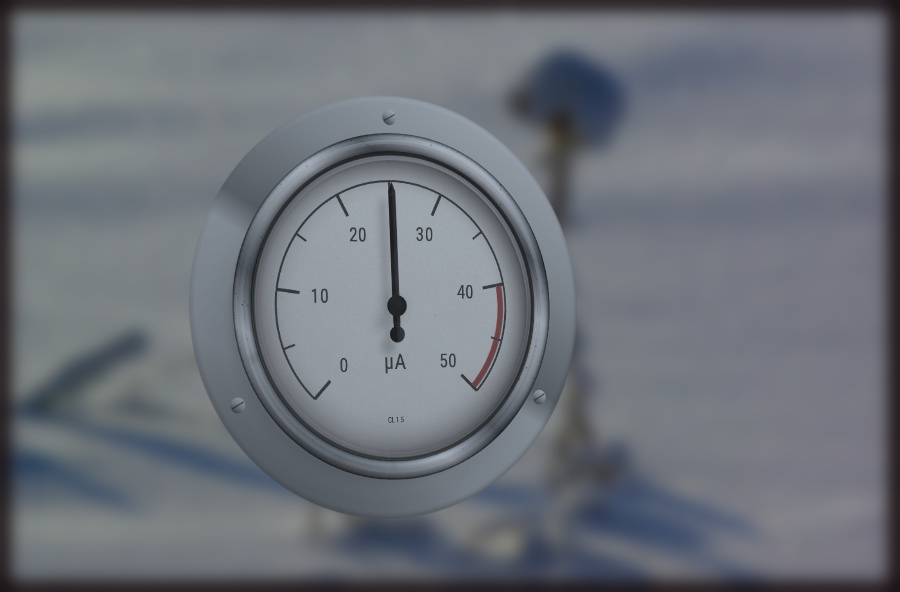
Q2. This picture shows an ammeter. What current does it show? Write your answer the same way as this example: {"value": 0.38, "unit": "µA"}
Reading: {"value": 25, "unit": "µA"}
